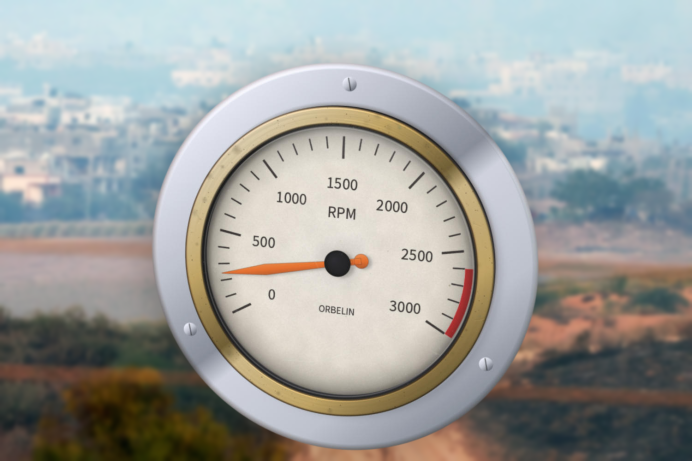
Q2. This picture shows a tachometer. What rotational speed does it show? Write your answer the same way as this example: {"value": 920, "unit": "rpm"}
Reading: {"value": 250, "unit": "rpm"}
